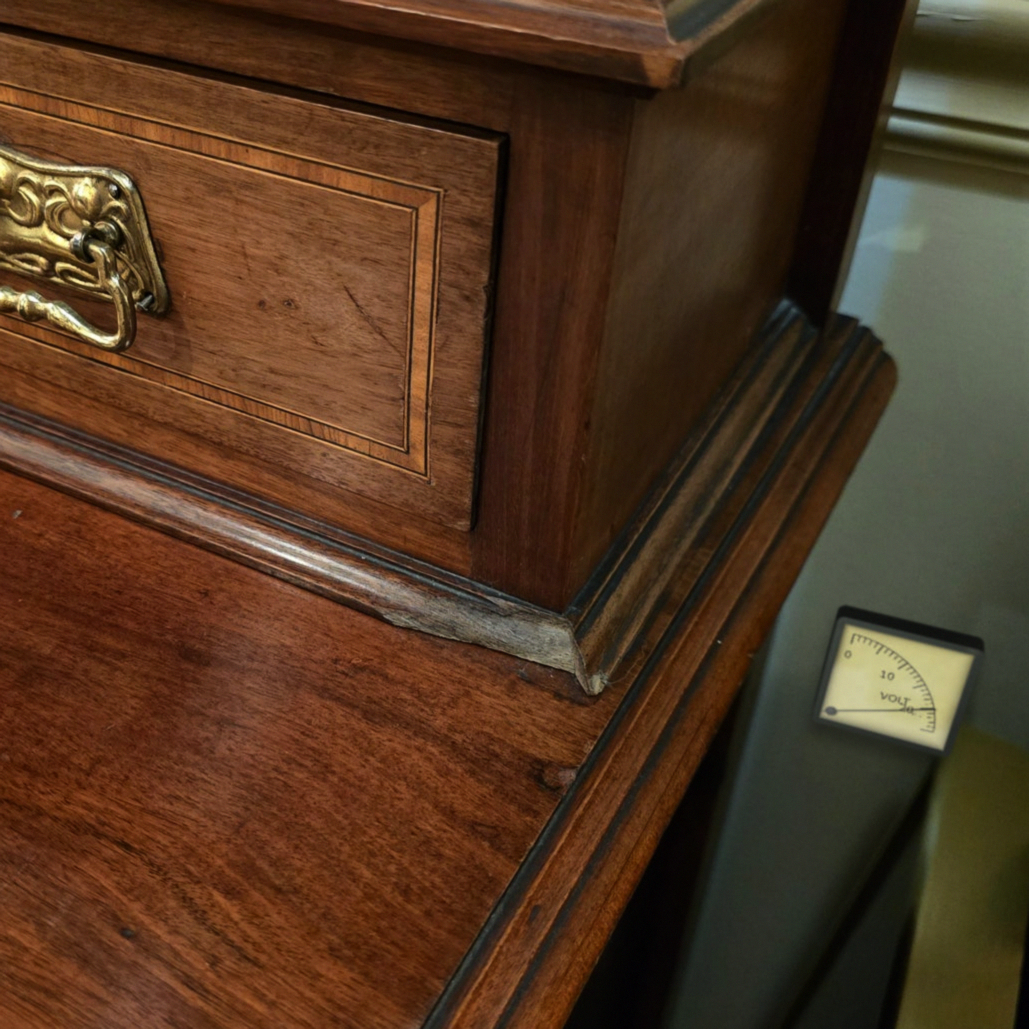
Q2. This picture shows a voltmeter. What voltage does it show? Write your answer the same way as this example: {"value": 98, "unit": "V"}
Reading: {"value": 20, "unit": "V"}
